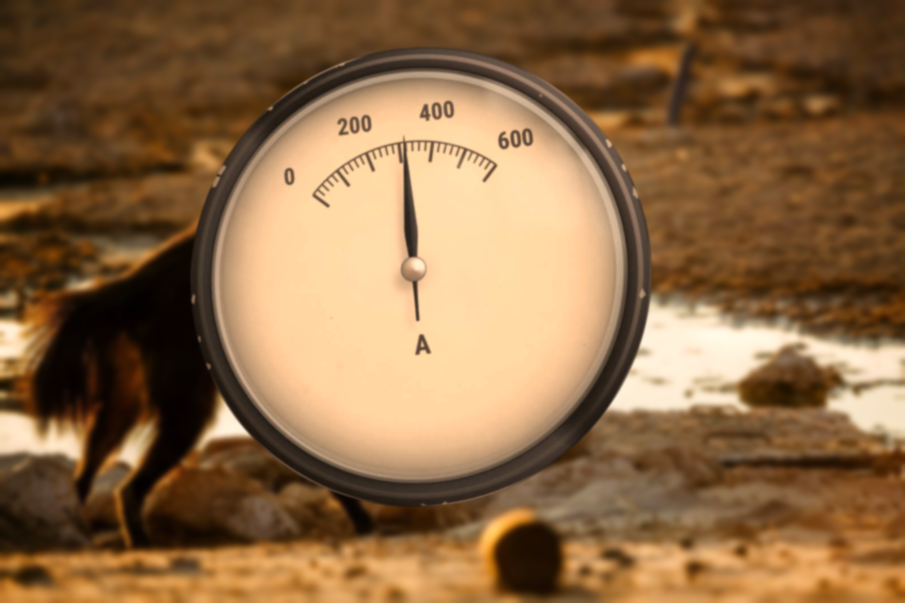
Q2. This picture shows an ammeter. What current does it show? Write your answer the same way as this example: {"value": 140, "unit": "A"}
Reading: {"value": 320, "unit": "A"}
